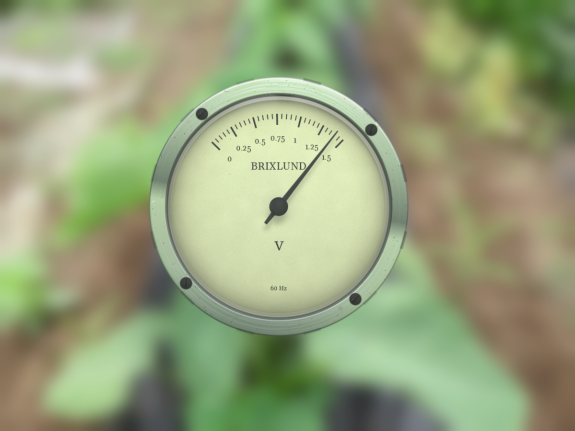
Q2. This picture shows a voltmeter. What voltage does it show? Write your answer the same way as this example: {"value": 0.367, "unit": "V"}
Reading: {"value": 1.4, "unit": "V"}
